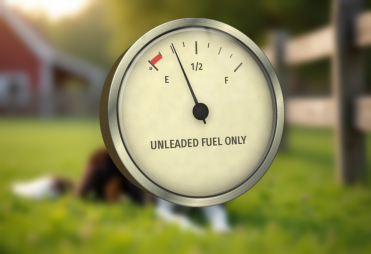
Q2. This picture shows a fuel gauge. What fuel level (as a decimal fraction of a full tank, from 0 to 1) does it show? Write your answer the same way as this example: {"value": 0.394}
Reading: {"value": 0.25}
